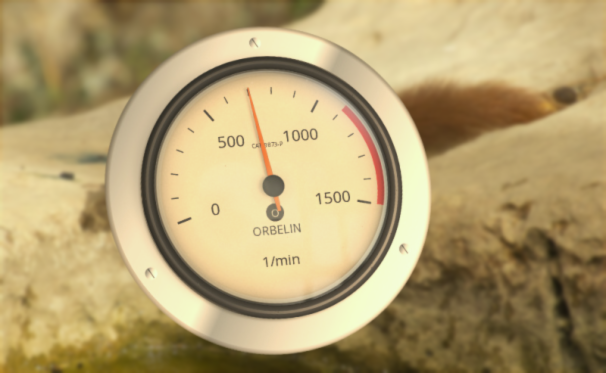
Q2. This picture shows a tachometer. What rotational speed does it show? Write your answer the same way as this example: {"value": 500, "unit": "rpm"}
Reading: {"value": 700, "unit": "rpm"}
